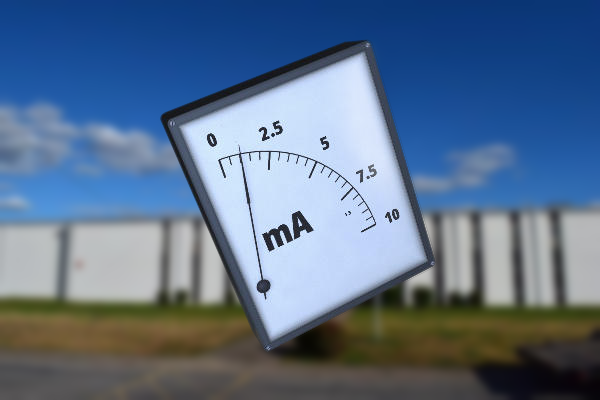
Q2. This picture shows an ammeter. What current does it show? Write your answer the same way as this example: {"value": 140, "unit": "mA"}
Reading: {"value": 1, "unit": "mA"}
